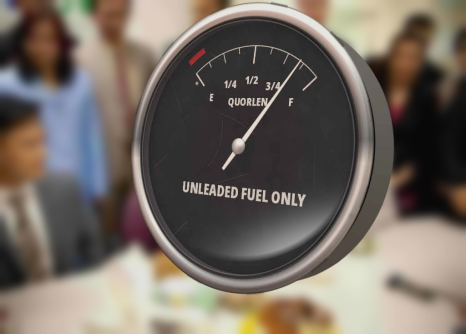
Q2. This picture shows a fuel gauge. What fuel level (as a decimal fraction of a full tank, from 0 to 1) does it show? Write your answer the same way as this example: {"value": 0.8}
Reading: {"value": 0.875}
